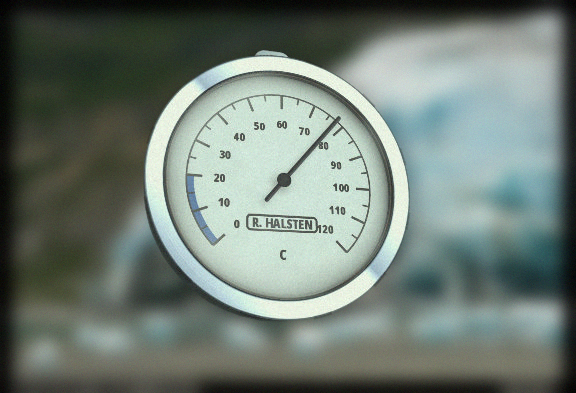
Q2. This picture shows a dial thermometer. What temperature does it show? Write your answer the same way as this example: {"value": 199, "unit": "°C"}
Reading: {"value": 77.5, "unit": "°C"}
